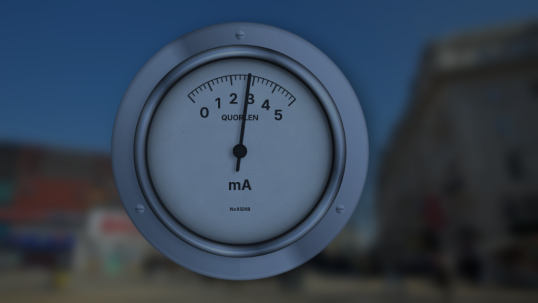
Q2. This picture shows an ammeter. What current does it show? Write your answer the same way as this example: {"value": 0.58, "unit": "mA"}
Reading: {"value": 2.8, "unit": "mA"}
